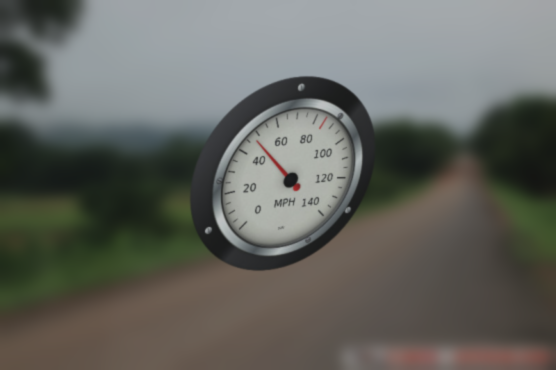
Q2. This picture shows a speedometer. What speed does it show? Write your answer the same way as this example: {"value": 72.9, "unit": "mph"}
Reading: {"value": 47.5, "unit": "mph"}
